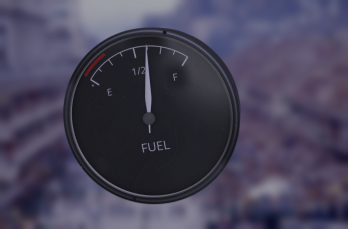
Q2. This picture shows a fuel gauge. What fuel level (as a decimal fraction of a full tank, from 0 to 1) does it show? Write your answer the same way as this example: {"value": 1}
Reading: {"value": 0.625}
